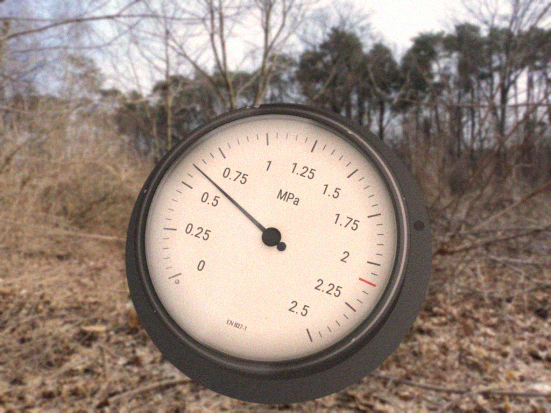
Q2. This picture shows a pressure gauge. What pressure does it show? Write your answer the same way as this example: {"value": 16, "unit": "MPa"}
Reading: {"value": 0.6, "unit": "MPa"}
